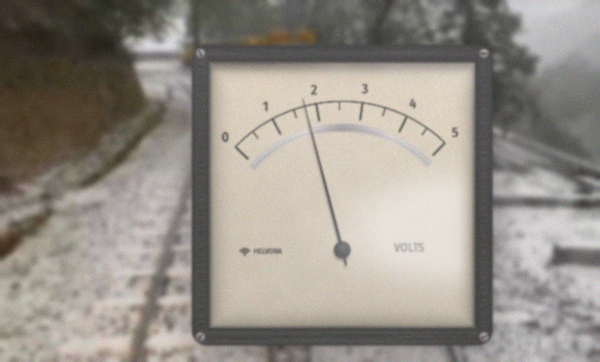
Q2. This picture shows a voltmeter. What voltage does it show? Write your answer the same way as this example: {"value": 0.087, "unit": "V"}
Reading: {"value": 1.75, "unit": "V"}
